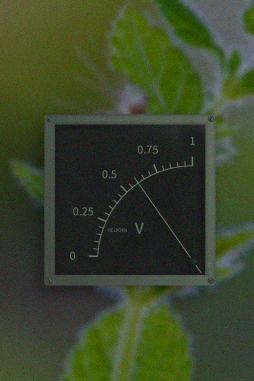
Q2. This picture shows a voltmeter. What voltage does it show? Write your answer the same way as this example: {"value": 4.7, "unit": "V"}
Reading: {"value": 0.6, "unit": "V"}
